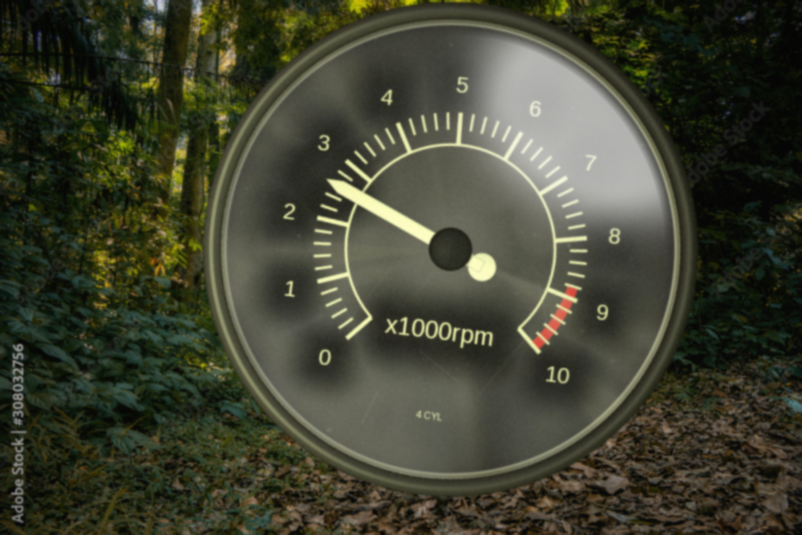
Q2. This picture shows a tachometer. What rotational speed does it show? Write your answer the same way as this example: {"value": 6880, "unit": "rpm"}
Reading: {"value": 2600, "unit": "rpm"}
